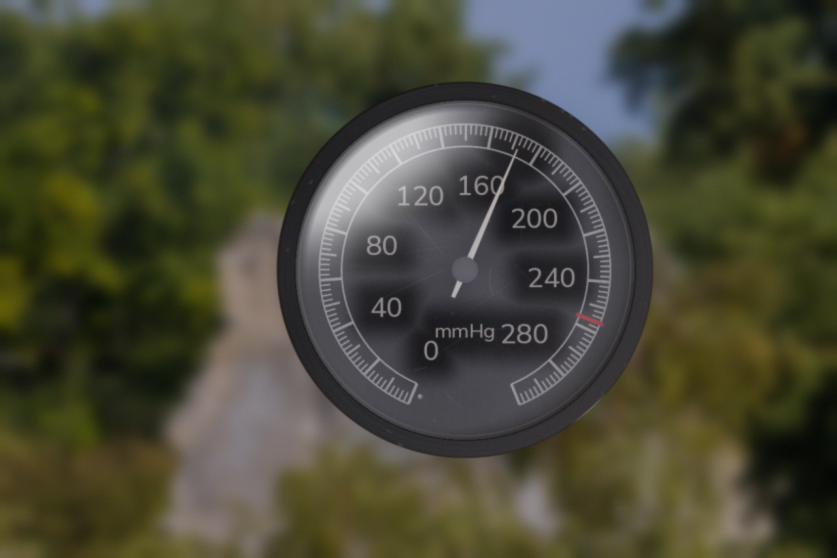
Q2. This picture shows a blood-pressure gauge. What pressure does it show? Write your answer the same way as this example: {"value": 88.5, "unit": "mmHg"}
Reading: {"value": 172, "unit": "mmHg"}
